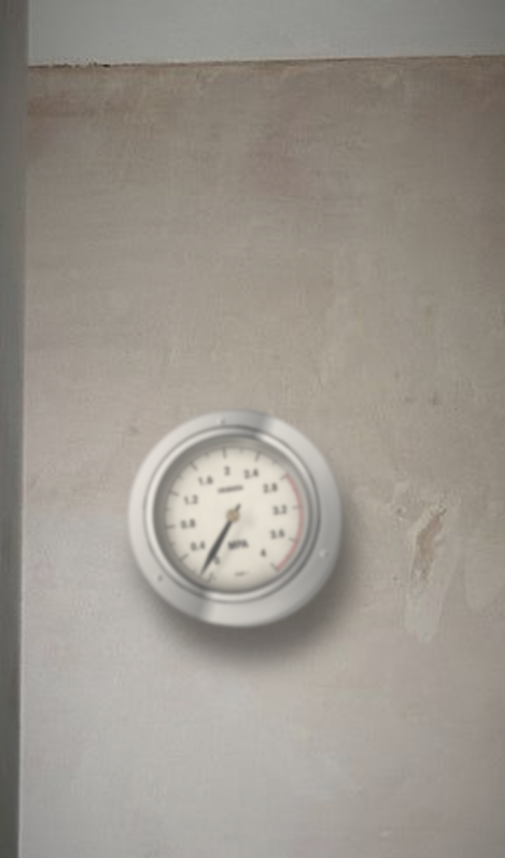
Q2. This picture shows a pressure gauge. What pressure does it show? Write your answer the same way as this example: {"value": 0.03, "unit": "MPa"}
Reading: {"value": 0.1, "unit": "MPa"}
